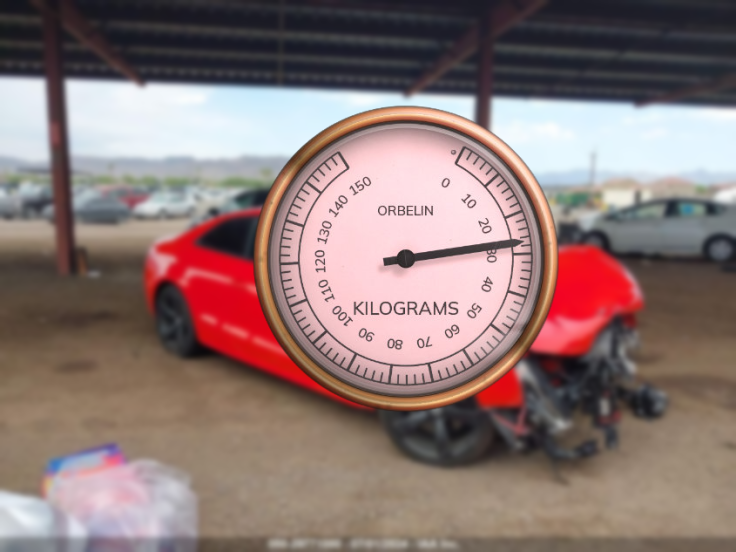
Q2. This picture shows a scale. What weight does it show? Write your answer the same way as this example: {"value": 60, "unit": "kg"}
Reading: {"value": 27, "unit": "kg"}
